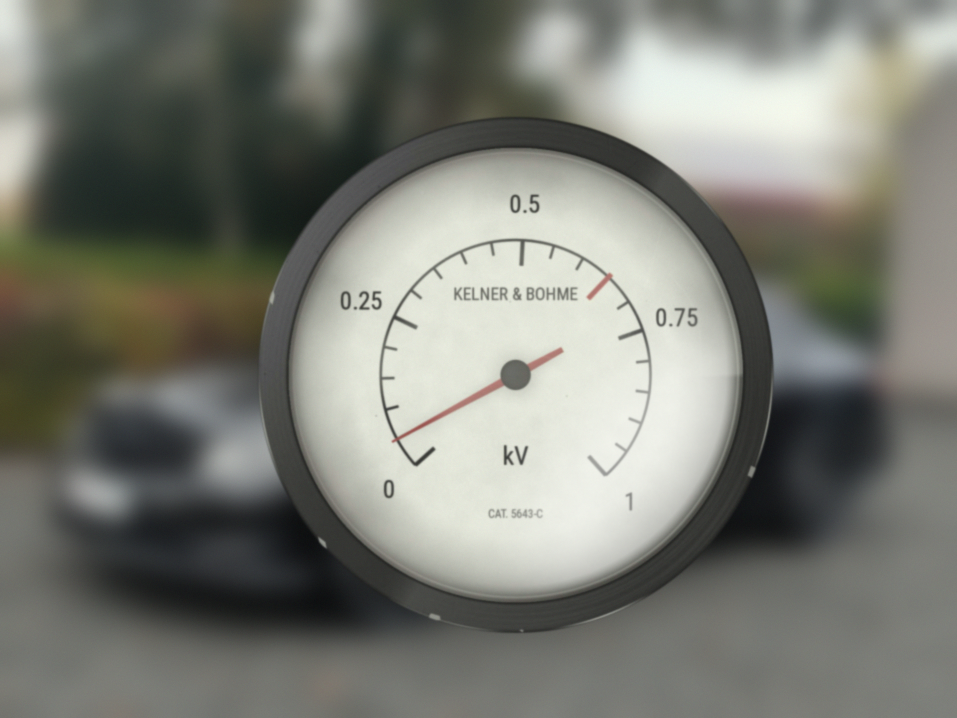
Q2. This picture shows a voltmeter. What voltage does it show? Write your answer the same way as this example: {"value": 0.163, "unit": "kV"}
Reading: {"value": 0.05, "unit": "kV"}
